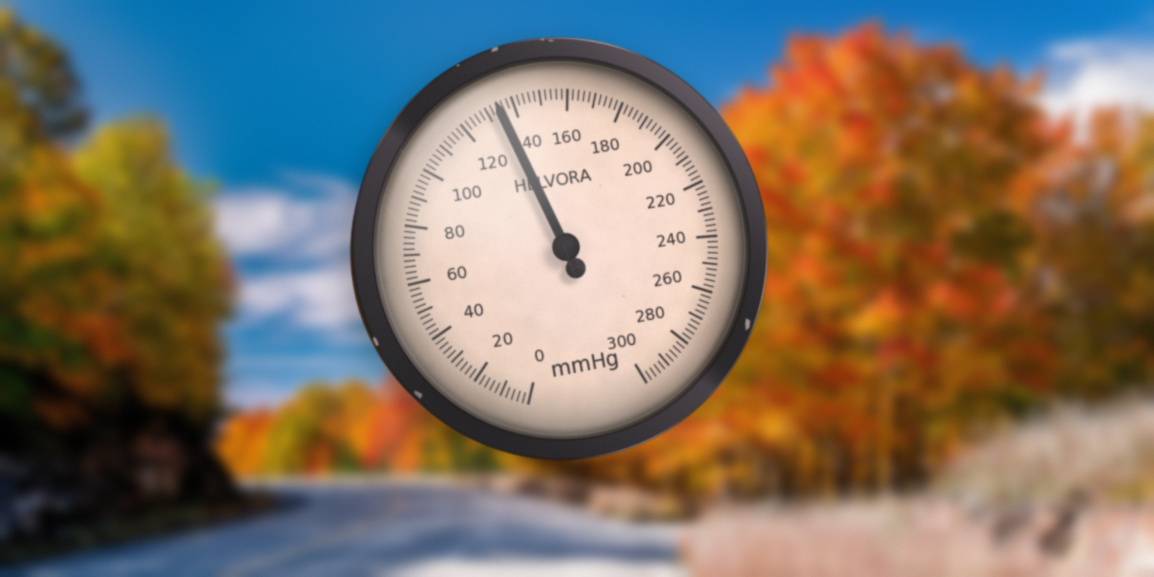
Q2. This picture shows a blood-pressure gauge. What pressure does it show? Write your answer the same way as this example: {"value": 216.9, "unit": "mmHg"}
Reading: {"value": 134, "unit": "mmHg"}
